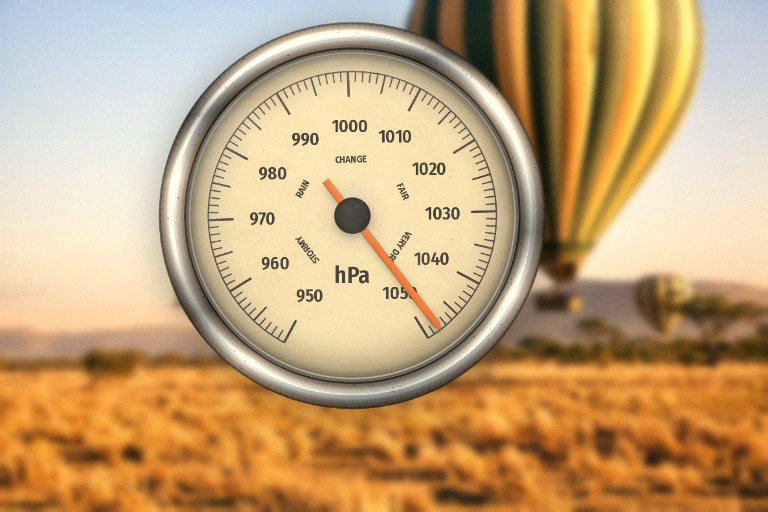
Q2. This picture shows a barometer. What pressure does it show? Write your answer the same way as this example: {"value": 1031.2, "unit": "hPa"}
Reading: {"value": 1048, "unit": "hPa"}
